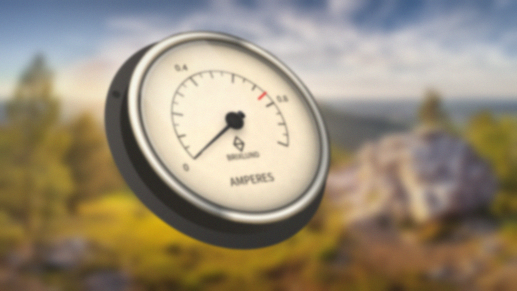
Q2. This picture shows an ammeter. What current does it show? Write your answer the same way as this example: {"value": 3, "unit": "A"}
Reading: {"value": 0, "unit": "A"}
